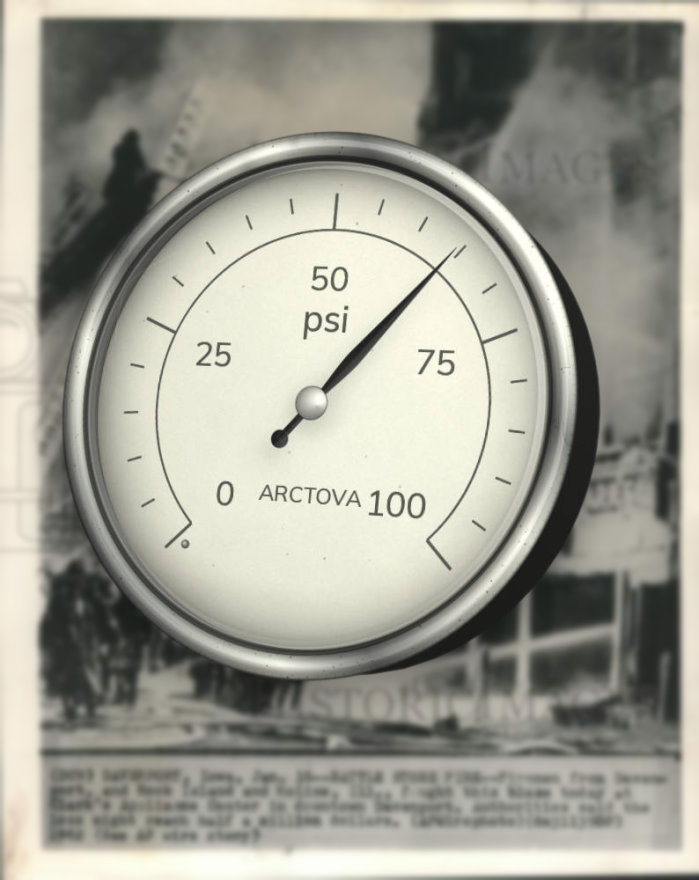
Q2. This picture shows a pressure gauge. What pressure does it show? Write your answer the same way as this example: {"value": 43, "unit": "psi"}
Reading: {"value": 65, "unit": "psi"}
